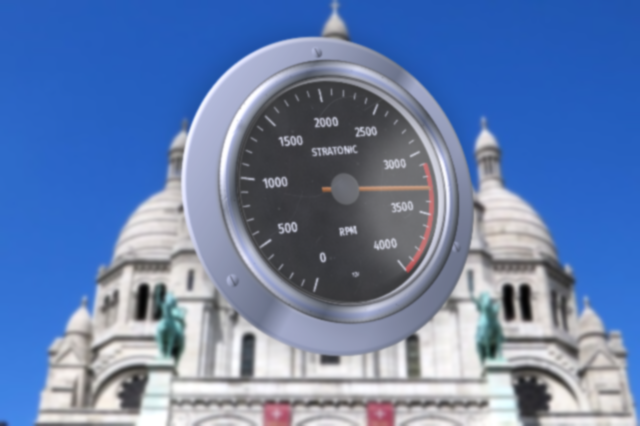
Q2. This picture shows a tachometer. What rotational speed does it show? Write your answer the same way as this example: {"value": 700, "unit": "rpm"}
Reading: {"value": 3300, "unit": "rpm"}
